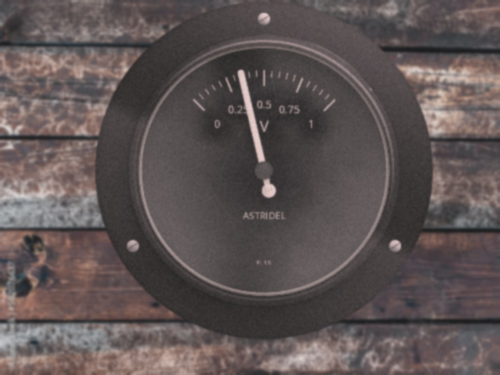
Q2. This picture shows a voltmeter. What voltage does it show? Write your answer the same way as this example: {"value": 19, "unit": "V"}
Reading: {"value": 0.35, "unit": "V"}
